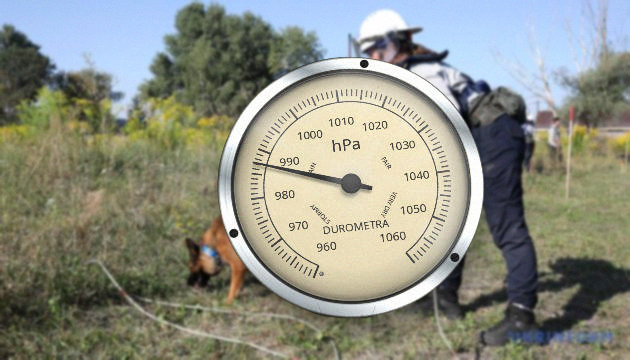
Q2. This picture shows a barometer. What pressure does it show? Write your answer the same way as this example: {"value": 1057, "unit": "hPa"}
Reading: {"value": 987, "unit": "hPa"}
